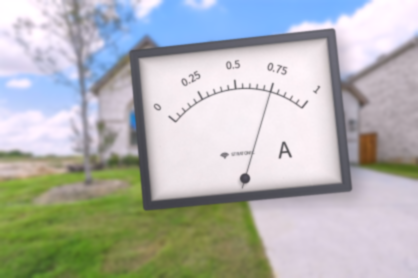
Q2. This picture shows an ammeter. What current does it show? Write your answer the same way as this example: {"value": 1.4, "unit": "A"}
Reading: {"value": 0.75, "unit": "A"}
